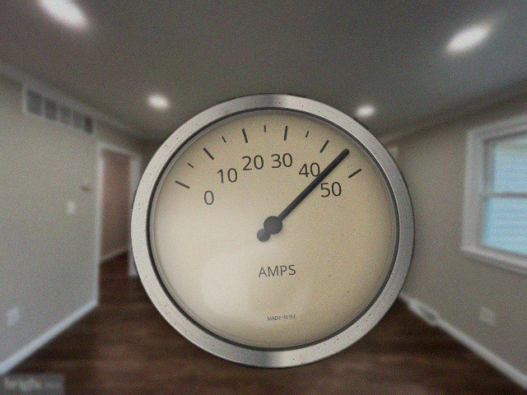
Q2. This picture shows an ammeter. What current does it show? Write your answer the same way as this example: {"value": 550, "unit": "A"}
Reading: {"value": 45, "unit": "A"}
